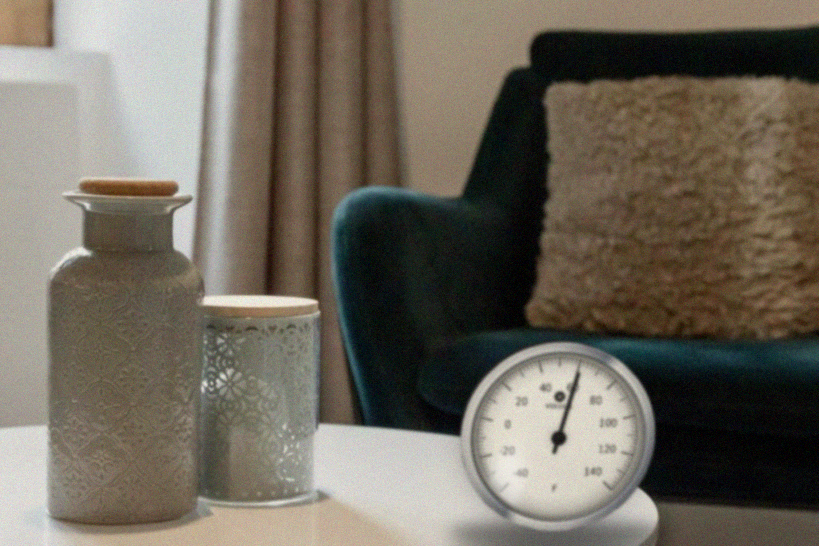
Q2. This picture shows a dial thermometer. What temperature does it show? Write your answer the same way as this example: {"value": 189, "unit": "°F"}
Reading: {"value": 60, "unit": "°F"}
